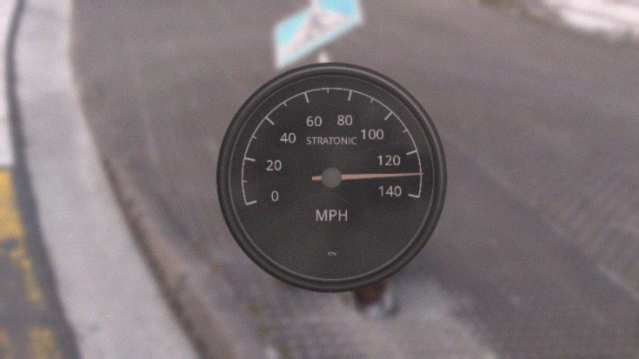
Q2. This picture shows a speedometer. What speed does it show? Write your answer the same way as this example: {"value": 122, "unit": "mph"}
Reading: {"value": 130, "unit": "mph"}
